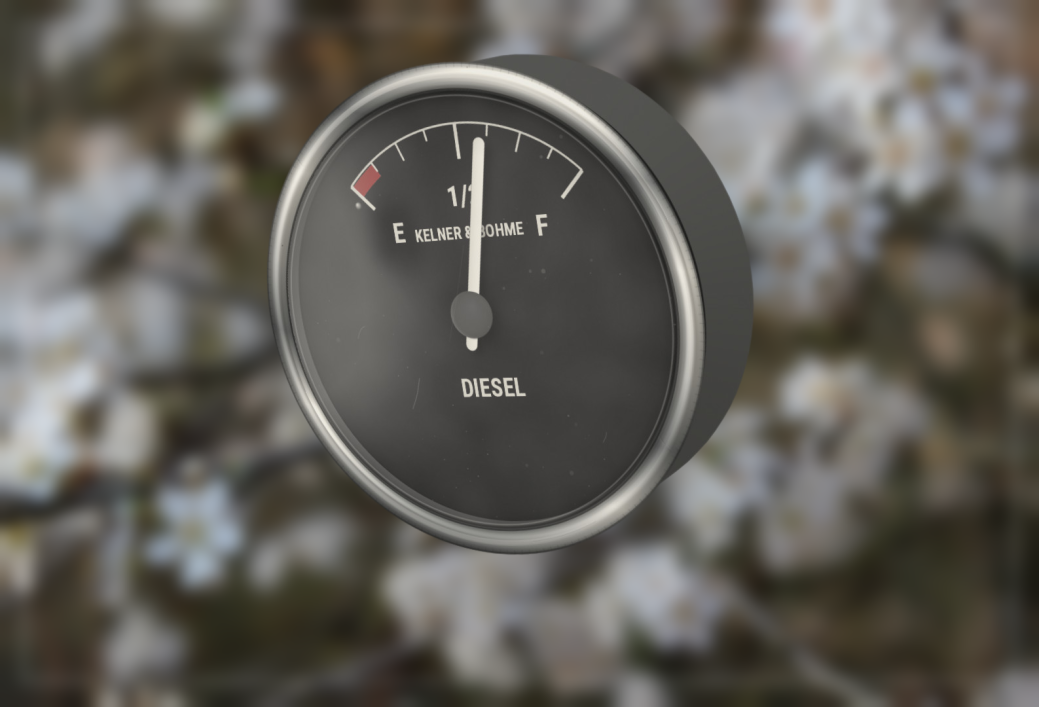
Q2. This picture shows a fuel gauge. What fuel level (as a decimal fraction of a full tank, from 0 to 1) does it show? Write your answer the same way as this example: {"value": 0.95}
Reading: {"value": 0.625}
